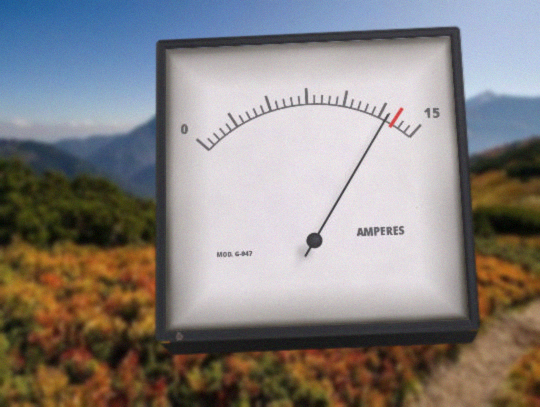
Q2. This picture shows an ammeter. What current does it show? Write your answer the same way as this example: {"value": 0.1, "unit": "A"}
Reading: {"value": 13, "unit": "A"}
